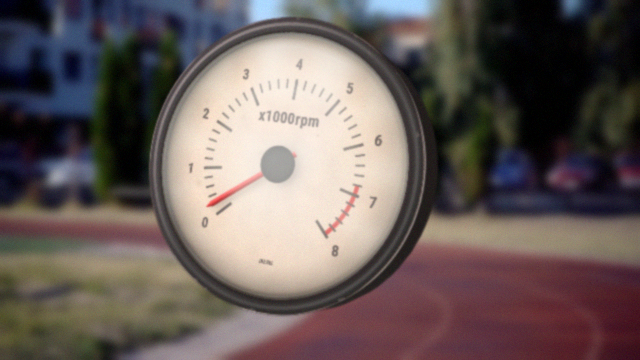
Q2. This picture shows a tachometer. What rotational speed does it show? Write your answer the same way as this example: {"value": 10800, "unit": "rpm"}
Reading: {"value": 200, "unit": "rpm"}
